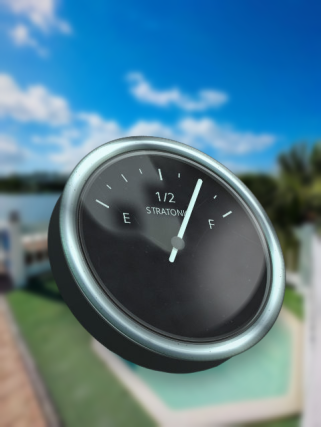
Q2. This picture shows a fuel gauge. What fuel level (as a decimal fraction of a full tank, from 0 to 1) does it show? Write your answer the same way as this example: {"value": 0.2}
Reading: {"value": 0.75}
